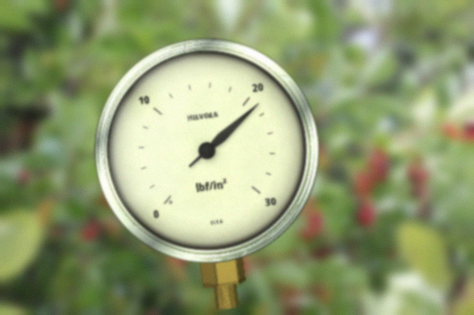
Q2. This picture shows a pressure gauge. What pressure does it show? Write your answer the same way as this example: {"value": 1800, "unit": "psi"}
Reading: {"value": 21, "unit": "psi"}
